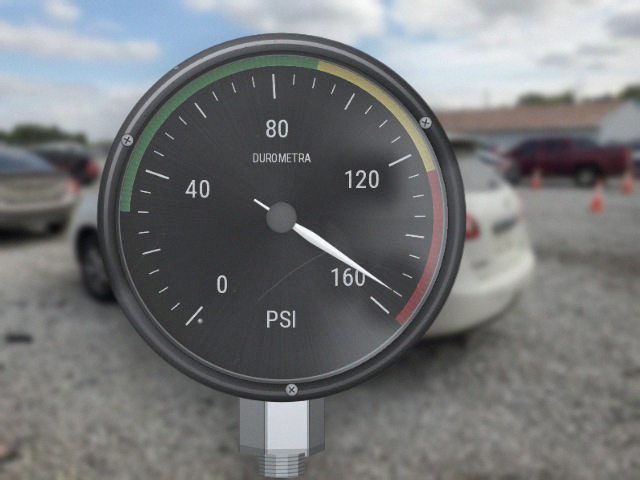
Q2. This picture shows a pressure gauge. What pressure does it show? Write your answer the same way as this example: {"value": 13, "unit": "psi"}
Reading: {"value": 155, "unit": "psi"}
